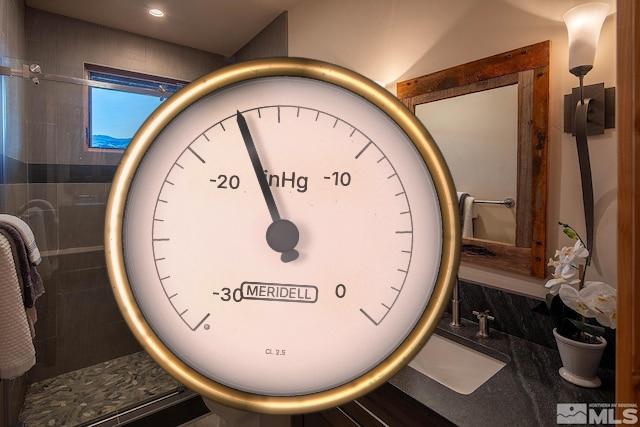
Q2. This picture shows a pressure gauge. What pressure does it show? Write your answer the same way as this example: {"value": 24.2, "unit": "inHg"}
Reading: {"value": -17, "unit": "inHg"}
